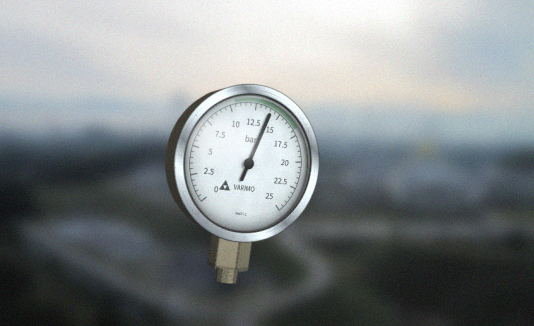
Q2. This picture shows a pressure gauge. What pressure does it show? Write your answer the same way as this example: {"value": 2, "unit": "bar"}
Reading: {"value": 14, "unit": "bar"}
